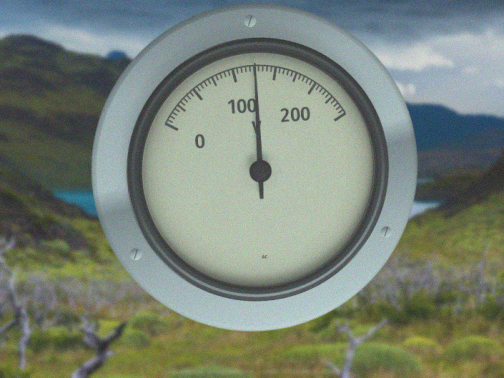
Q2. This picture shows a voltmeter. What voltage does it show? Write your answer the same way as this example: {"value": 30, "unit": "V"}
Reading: {"value": 125, "unit": "V"}
